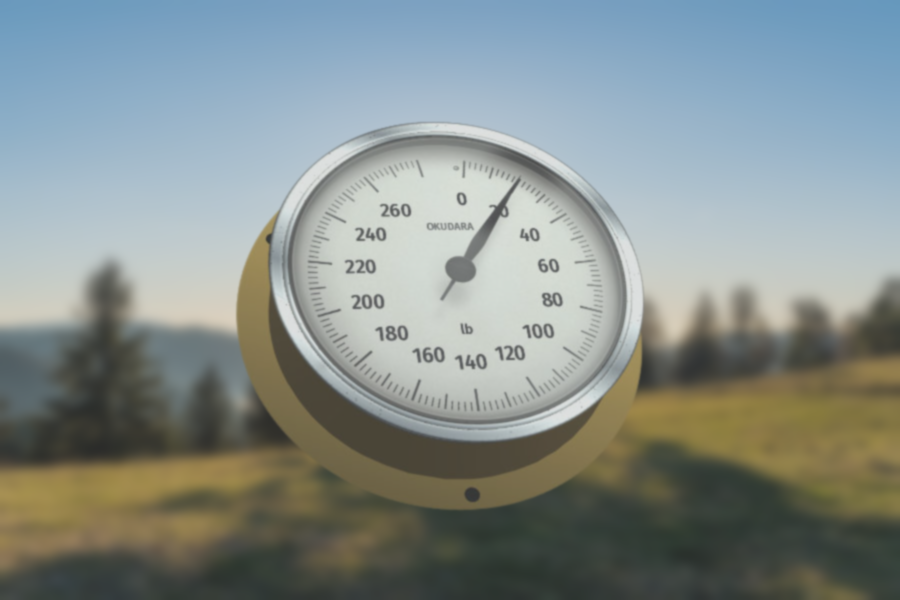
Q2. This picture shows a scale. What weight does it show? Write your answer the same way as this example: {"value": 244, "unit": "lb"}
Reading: {"value": 20, "unit": "lb"}
